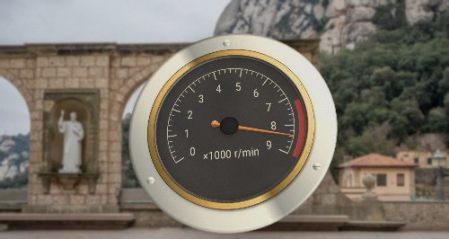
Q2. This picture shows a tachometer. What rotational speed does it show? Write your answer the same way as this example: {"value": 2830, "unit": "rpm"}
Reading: {"value": 8400, "unit": "rpm"}
